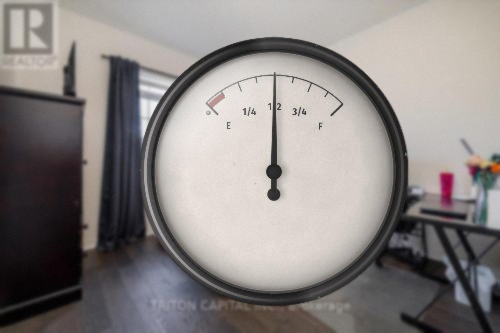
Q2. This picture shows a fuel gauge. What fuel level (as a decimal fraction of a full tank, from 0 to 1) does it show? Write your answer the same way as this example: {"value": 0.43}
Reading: {"value": 0.5}
